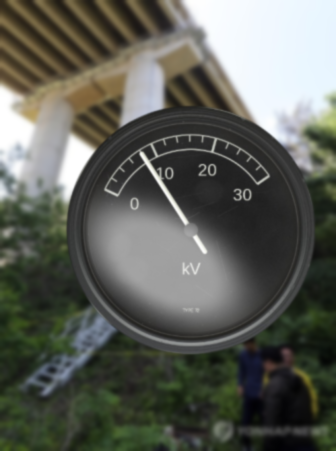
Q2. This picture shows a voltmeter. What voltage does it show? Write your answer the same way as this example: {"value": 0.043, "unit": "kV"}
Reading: {"value": 8, "unit": "kV"}
